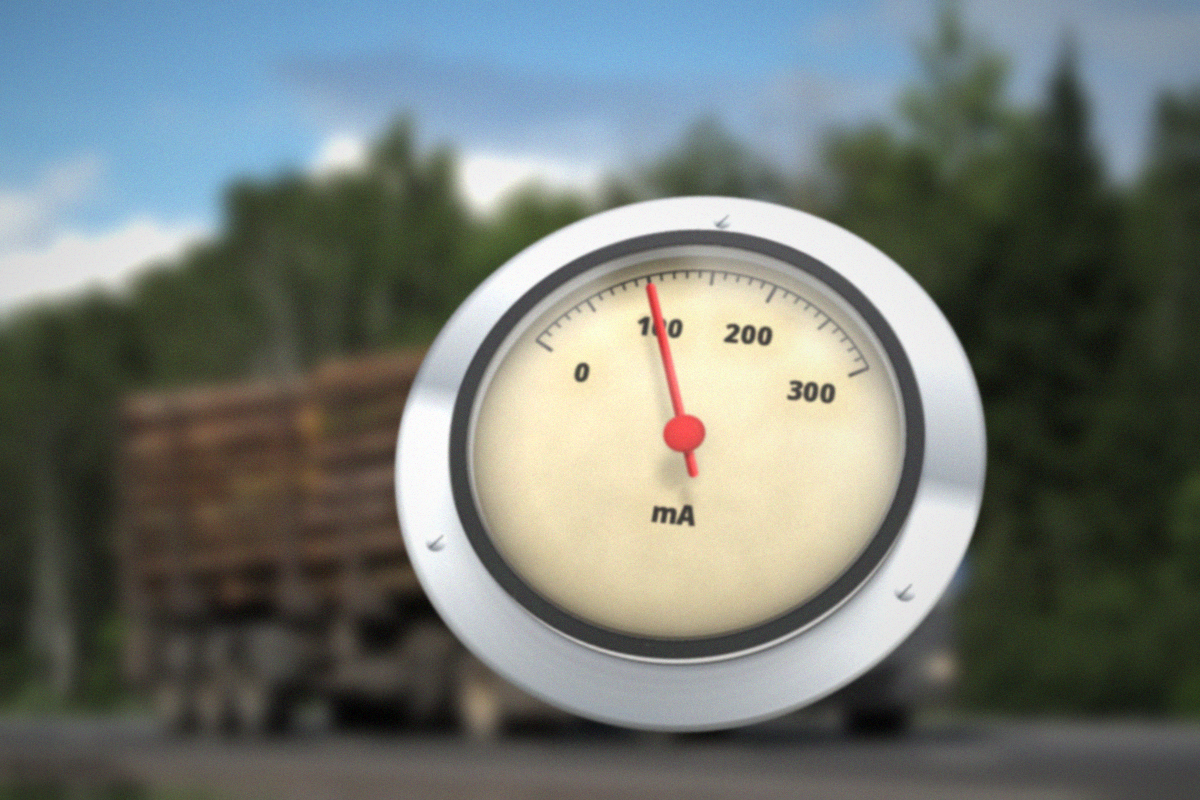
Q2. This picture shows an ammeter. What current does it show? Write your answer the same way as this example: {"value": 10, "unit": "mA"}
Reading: {"value": 100, "unit": "mA"}
